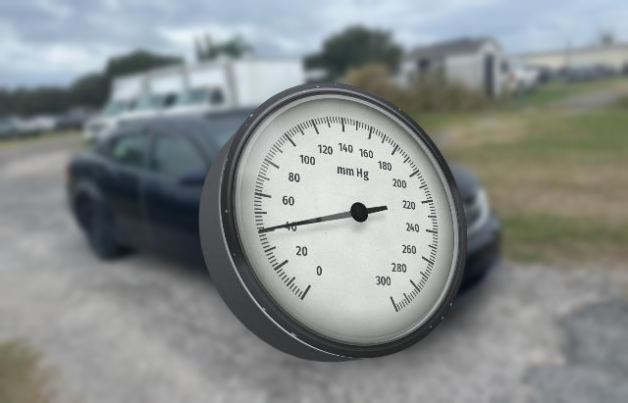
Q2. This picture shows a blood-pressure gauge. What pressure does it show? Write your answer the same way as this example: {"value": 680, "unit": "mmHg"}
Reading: {"value": 40, "unit": "mmHg"}
